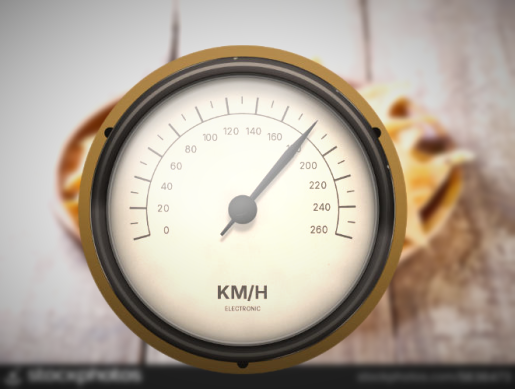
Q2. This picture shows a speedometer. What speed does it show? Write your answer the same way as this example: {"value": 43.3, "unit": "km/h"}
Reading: {"value": 180, "unit": "km/h"}
